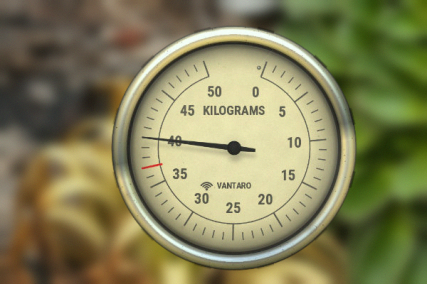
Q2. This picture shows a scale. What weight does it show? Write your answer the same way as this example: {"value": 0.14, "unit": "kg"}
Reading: {"value": 40, "unit": "kg"}
